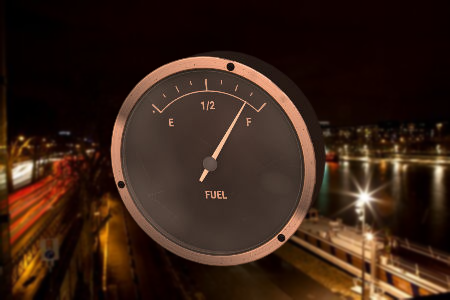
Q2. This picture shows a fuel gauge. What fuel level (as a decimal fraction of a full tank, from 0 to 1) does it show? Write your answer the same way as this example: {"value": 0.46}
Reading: {"value": 0.875}
